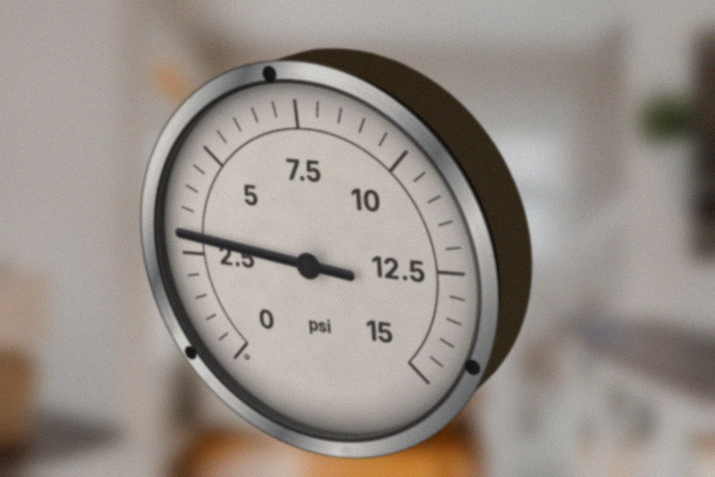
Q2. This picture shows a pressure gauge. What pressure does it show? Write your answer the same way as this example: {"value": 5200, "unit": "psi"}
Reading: {"value": 3, "unit": "psi"}
